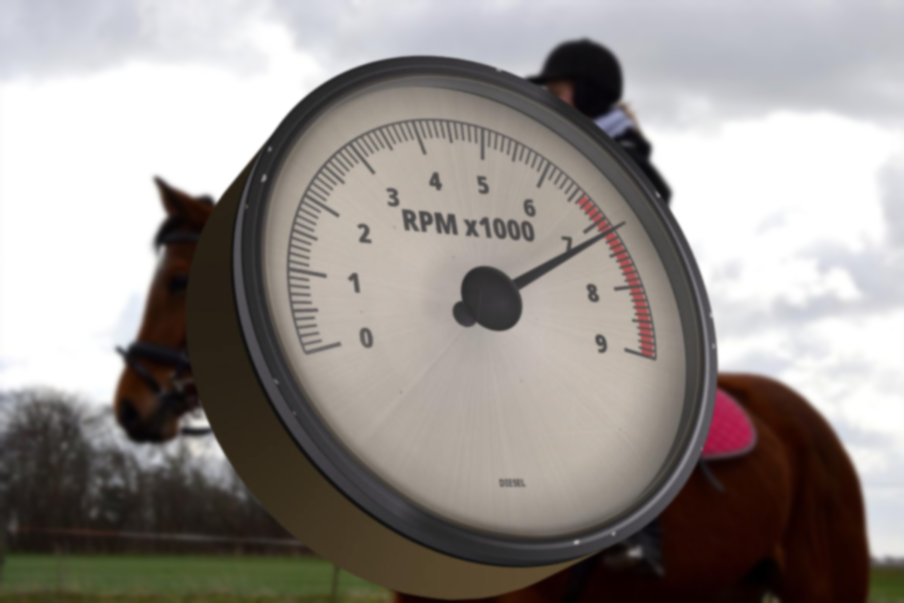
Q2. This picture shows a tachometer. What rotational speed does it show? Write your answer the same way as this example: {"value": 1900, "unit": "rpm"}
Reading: {"value": 7200, "unit": "rpm"}
